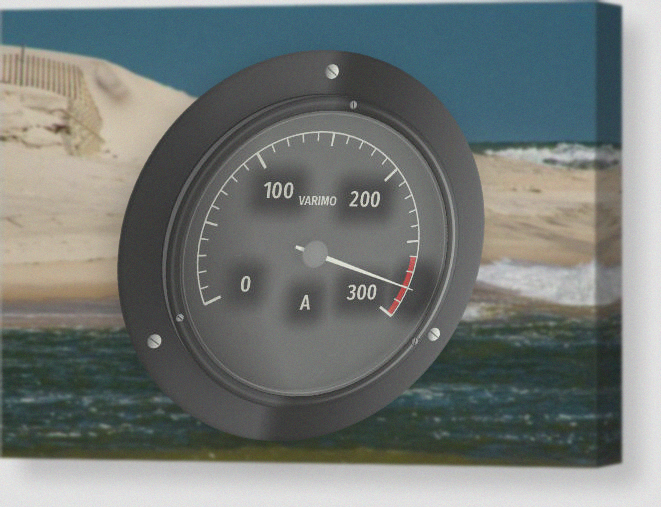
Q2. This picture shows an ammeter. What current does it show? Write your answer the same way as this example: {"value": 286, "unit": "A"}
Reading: {"value": 280, "unit": "A"}
